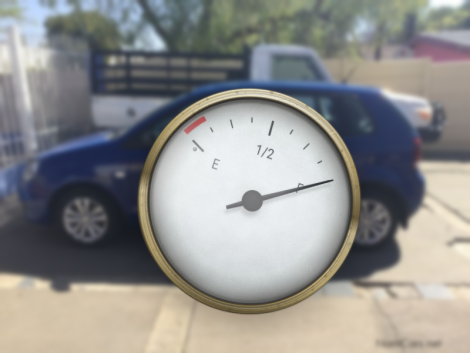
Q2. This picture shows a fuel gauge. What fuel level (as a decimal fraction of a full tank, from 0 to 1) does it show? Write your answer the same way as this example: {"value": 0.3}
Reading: {"value": 1}
